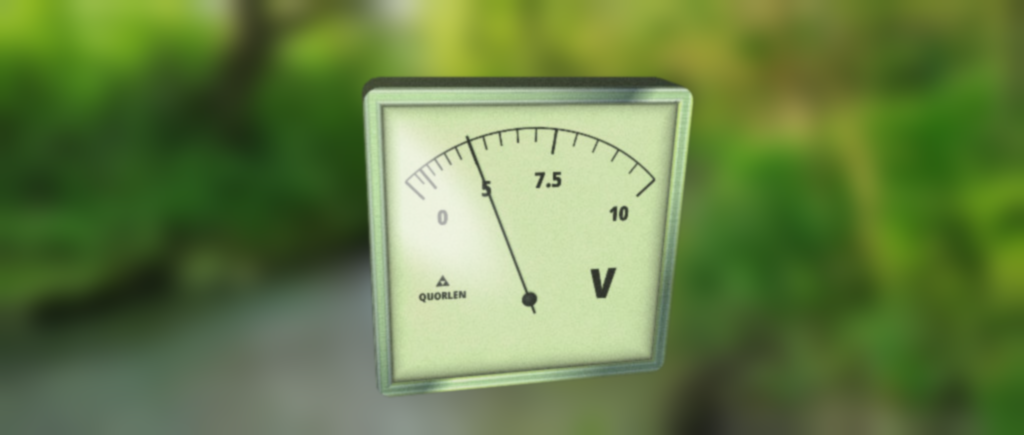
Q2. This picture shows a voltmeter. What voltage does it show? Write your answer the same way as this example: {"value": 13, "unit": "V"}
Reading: {"value": 5, "unit": "V"}
